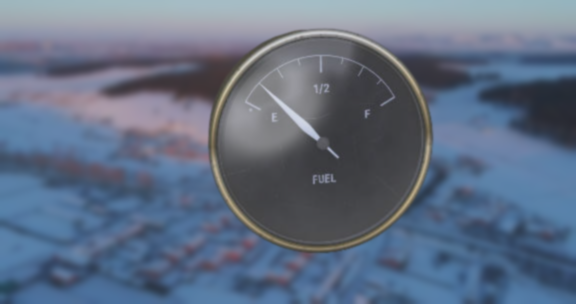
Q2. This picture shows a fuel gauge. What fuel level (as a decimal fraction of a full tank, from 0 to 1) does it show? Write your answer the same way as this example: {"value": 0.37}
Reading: {"value": 0.125}
